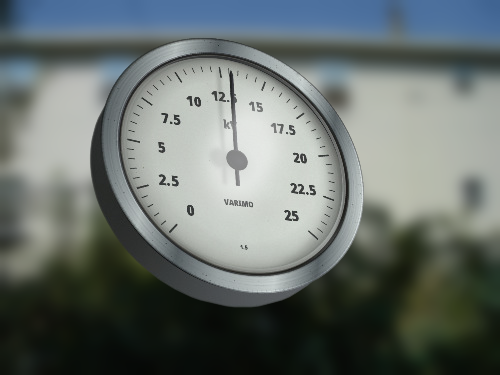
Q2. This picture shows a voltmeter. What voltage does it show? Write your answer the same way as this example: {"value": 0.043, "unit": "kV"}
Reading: {"value": 13, "unit": "kV"}
